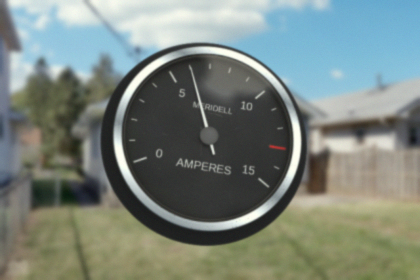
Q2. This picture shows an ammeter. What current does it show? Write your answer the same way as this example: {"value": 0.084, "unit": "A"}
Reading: {"value": 6, "unit": "A"}
